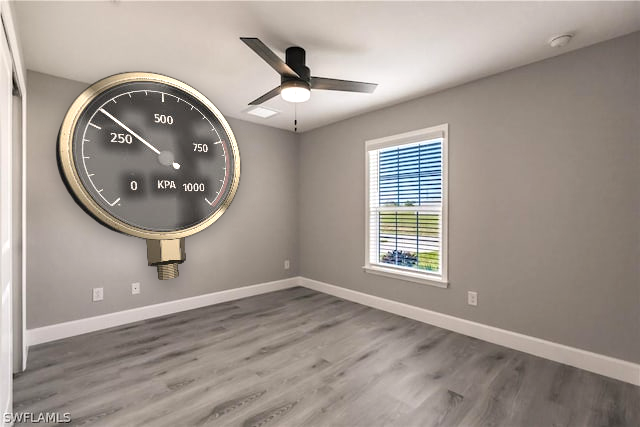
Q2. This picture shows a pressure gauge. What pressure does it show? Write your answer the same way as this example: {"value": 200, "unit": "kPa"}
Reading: {"value": 300, "unit": "kPa"}
